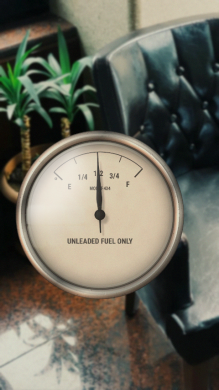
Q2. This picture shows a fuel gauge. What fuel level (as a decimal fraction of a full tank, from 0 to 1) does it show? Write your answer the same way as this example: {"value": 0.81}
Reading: {"value": 0.5}
